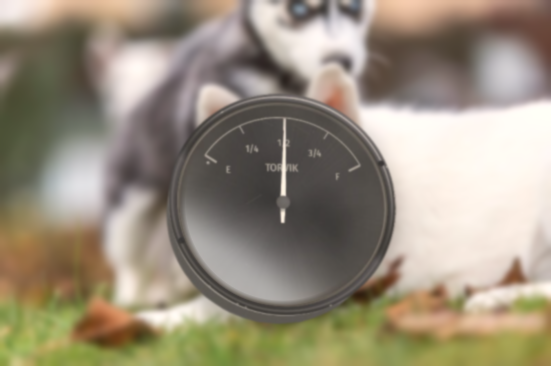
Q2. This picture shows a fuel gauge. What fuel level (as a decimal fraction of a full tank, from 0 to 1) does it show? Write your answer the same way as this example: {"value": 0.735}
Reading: {"value": 0.5}
